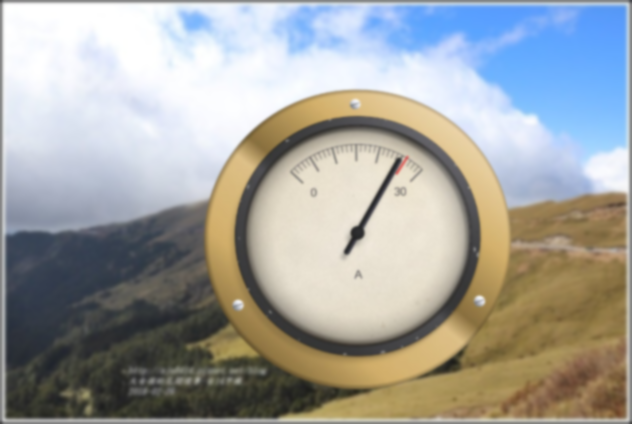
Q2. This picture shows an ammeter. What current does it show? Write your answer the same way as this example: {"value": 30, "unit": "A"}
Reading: {"value": 25, "unit": "A"}
